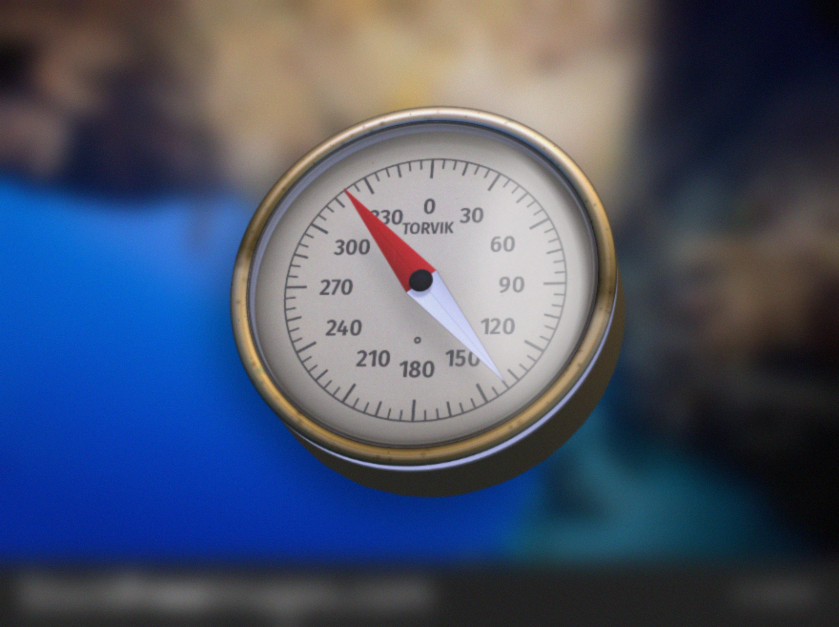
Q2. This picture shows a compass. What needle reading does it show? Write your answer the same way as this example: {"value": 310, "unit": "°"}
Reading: {"value": 320, "unit": "°"}
